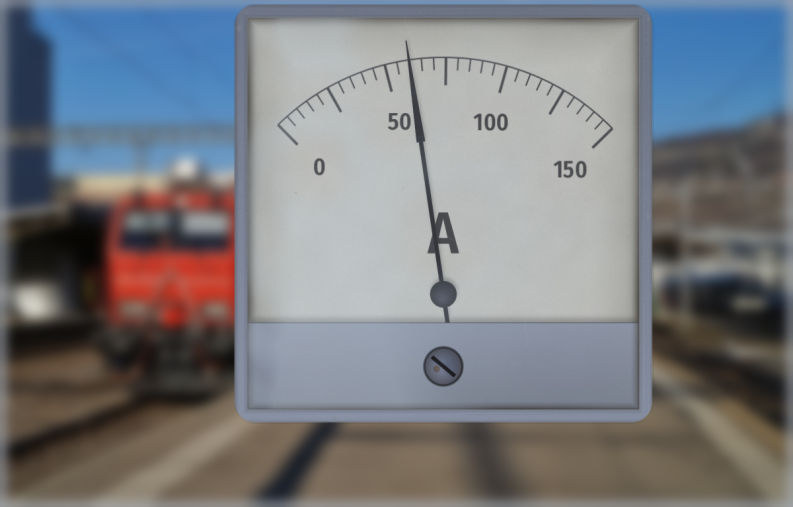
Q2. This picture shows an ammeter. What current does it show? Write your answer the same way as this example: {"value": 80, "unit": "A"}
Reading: {"value": 60, "unit": "A"}
